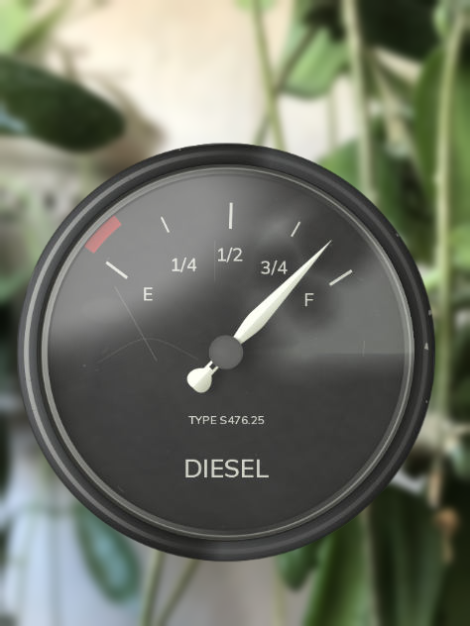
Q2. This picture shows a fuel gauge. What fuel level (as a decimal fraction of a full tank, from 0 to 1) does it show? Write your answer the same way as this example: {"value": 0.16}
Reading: {"value": 0.875}
